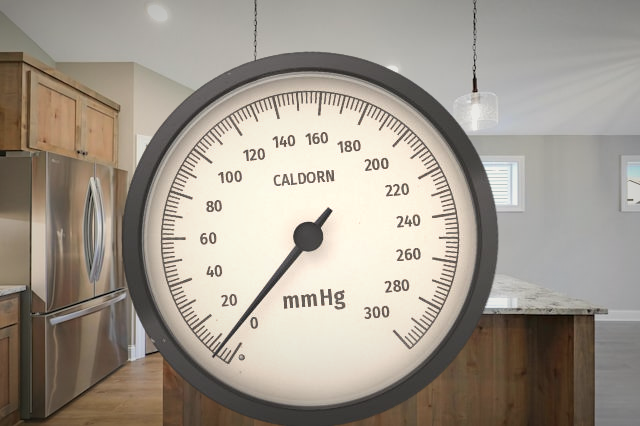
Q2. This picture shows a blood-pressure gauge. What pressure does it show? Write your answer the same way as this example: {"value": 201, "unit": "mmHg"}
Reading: {"value": 6, "unit": "mmHg"}
